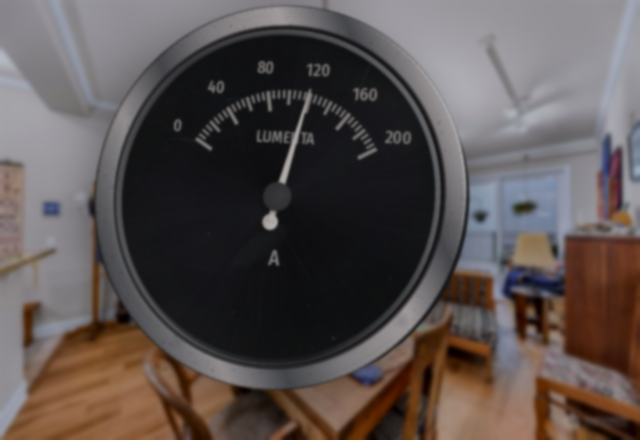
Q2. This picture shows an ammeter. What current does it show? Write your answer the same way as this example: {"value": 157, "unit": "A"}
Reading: {"value": 120, "unit": "A"}
